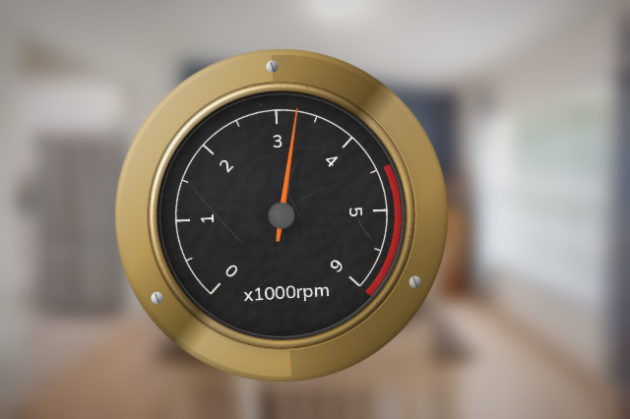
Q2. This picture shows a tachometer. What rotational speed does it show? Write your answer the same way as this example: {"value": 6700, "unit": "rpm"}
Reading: {"value": 3250, "unit": "rpm"}
